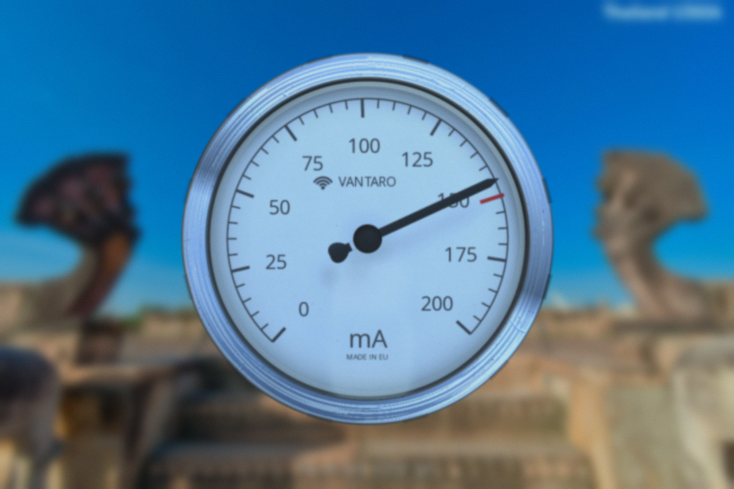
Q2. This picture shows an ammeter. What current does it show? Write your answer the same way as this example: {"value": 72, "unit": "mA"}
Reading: {"value": 150, "unit": "mA"}
